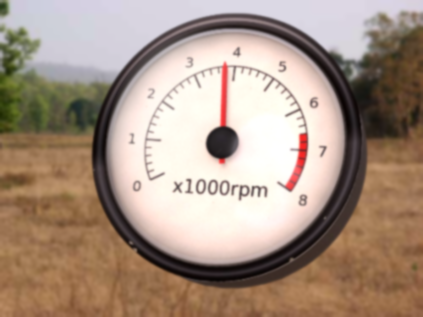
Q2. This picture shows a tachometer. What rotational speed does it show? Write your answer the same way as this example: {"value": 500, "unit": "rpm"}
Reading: {"value": 3800, "unit": "rpm"}
